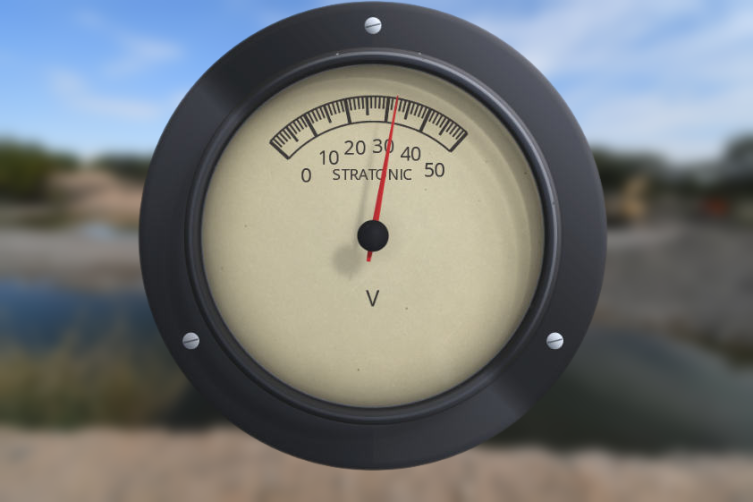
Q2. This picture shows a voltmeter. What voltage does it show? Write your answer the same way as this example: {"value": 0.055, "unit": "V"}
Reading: {"value": 32, "unit": "V"}
